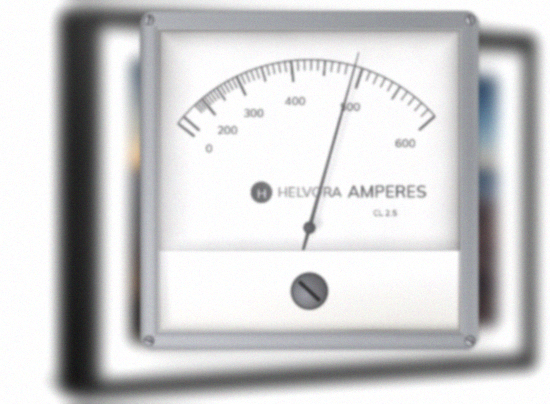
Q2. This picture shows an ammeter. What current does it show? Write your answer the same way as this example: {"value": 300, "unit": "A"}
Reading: {"value": 490, "unit": "A"}
